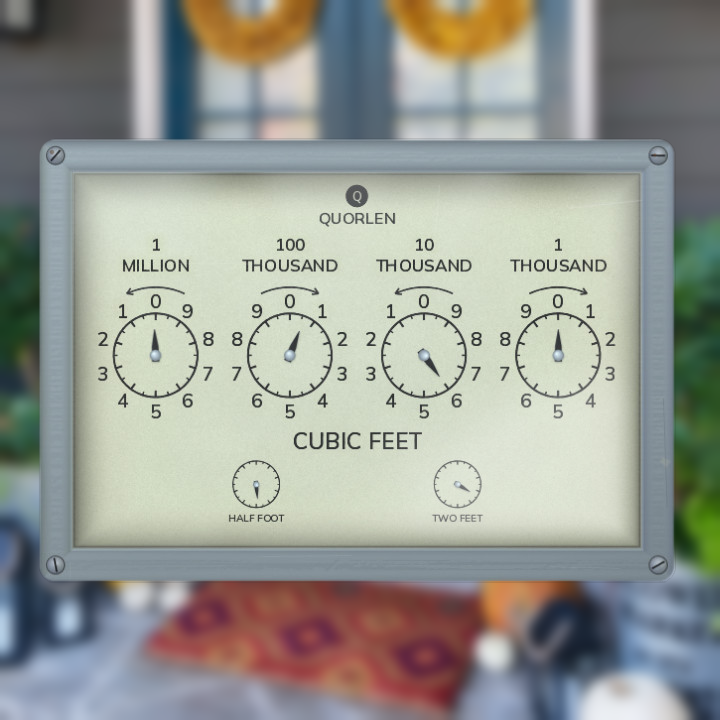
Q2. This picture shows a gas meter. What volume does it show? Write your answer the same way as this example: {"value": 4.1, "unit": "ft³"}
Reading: {"value": 6000, "unit": "ft³"}
